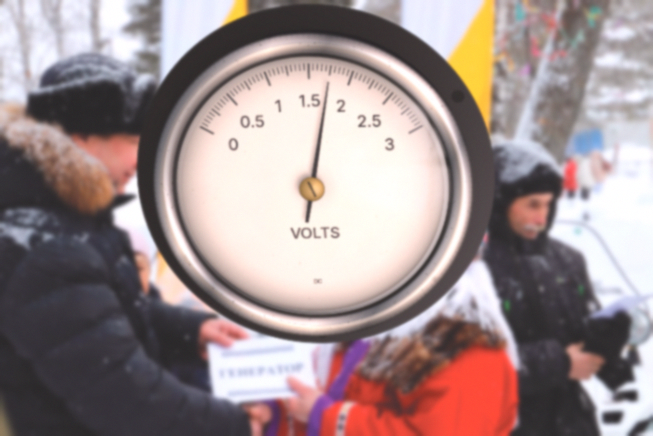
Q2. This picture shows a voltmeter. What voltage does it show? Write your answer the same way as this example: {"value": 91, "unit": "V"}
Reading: {"value": 1.75, "unit": "V"}
